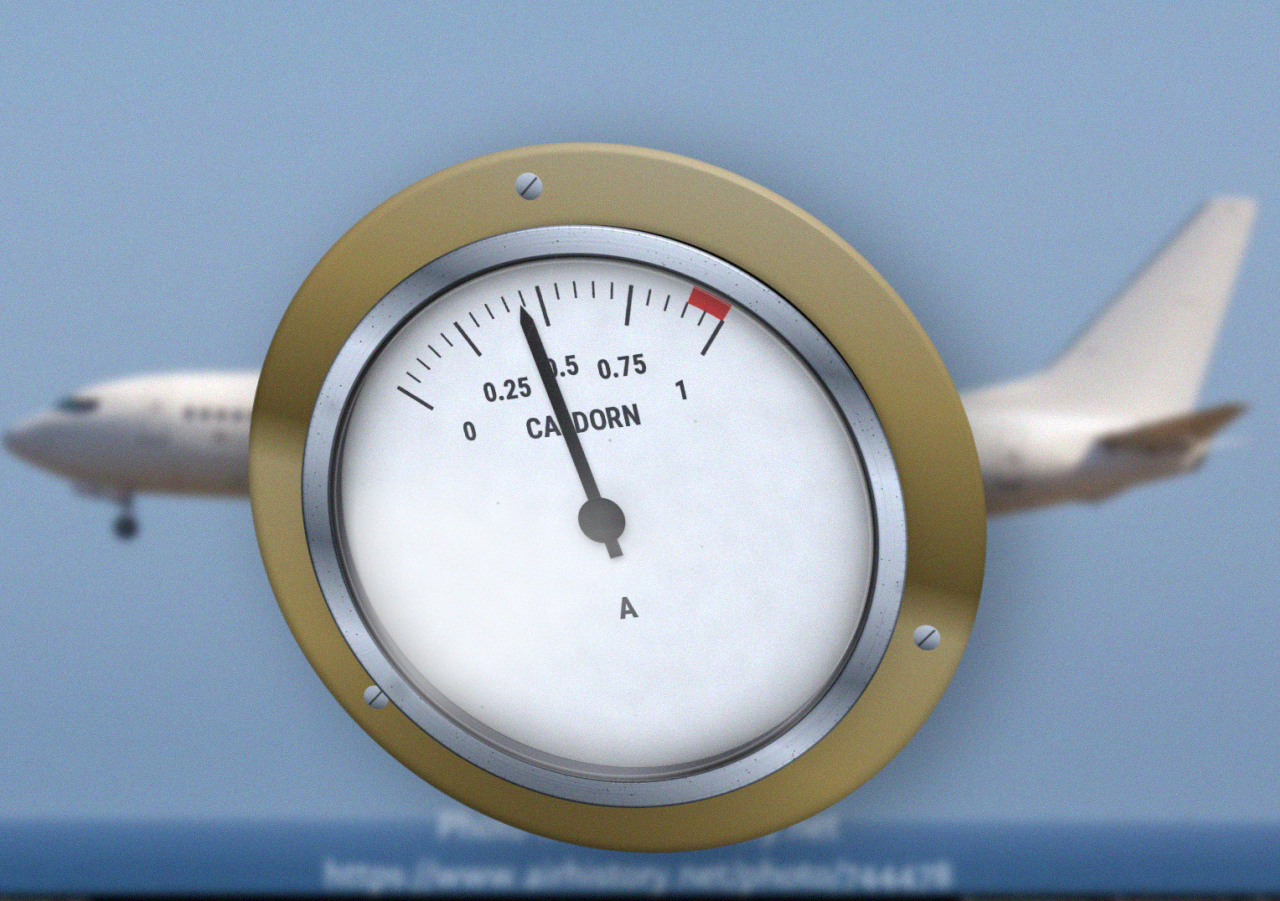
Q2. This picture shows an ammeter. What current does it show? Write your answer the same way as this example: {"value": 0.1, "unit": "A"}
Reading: {"value": 0.45, "unit": "A"}
